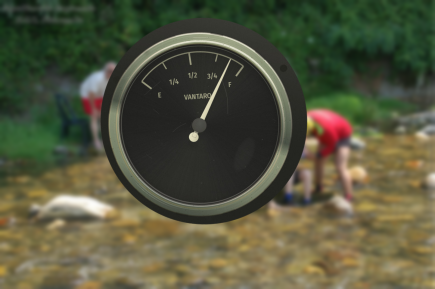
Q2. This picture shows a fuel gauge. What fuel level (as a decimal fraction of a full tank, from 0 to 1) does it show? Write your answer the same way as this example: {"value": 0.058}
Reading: {"value": 0.875}
